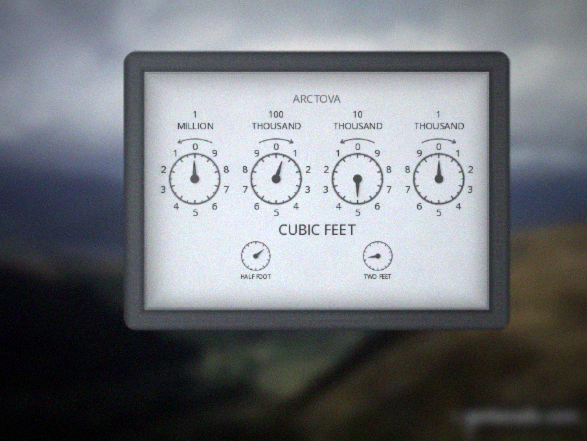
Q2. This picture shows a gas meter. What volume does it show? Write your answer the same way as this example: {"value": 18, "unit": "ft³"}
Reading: {"value": 5000, "unit": "ft³"}
